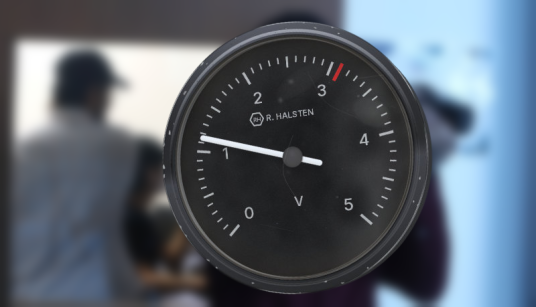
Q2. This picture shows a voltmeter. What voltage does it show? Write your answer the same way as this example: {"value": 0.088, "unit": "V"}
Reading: {"value": 1.15, "unit": "V"}
